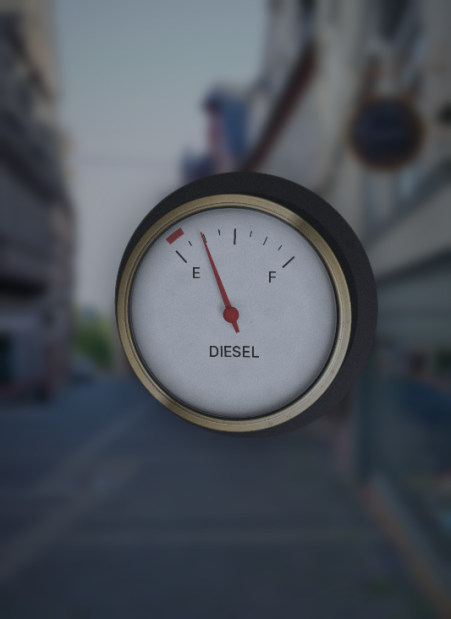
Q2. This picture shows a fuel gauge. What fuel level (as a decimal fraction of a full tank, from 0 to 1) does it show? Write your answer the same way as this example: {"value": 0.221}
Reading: {"value": 0.25}
